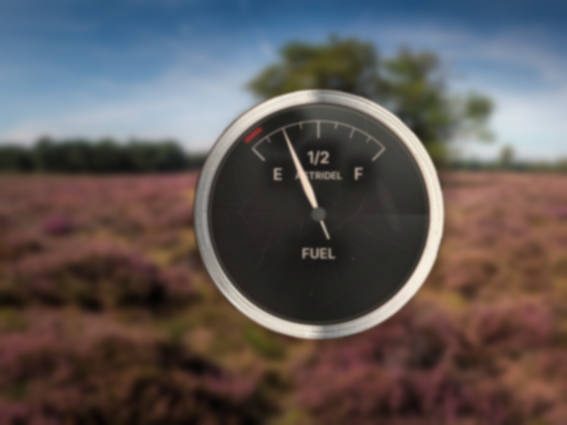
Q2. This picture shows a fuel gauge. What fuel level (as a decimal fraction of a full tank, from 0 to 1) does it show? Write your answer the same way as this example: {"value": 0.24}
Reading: {"value": 0.25}
